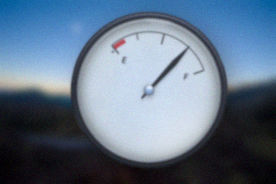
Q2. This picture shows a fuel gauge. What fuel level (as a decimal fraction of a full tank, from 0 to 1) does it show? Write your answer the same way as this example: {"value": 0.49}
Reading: {"value": 0.75}
